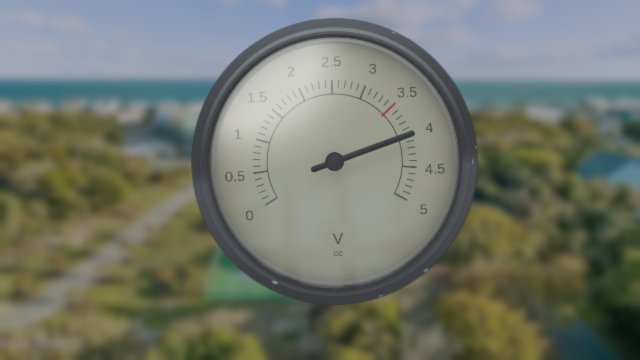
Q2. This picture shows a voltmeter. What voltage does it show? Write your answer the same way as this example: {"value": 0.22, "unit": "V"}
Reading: {"value": 4, "unit": "V"}
